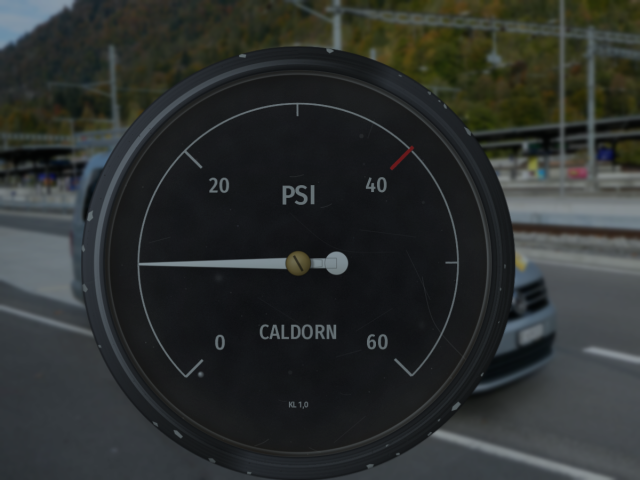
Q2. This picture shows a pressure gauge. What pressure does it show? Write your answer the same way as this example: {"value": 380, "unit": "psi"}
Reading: {"value": 10, "unit": "psi"}
